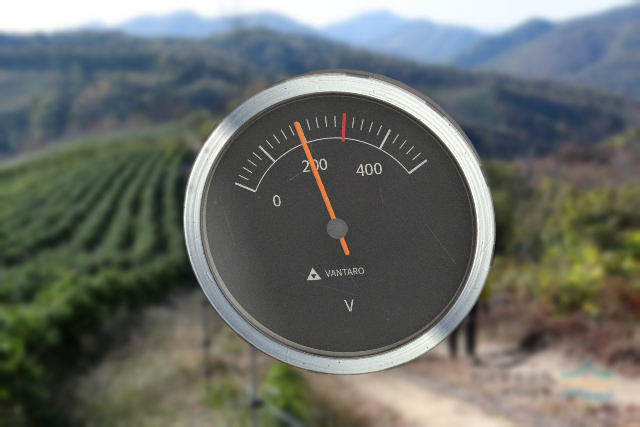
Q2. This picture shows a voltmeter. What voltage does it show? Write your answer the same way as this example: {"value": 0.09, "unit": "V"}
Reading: {"value": 200, "unit": "V"}
